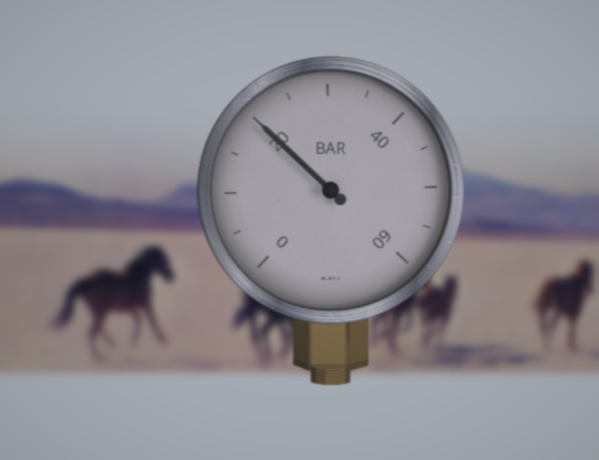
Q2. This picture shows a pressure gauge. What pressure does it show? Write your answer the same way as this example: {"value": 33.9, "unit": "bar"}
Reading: {"value": 20, "unit": "bar"}
